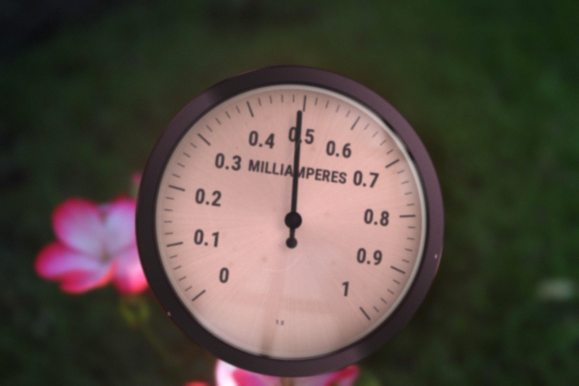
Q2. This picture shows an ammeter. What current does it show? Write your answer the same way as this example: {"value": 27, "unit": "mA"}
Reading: {"value": 0.49, "unit": "mA"}
